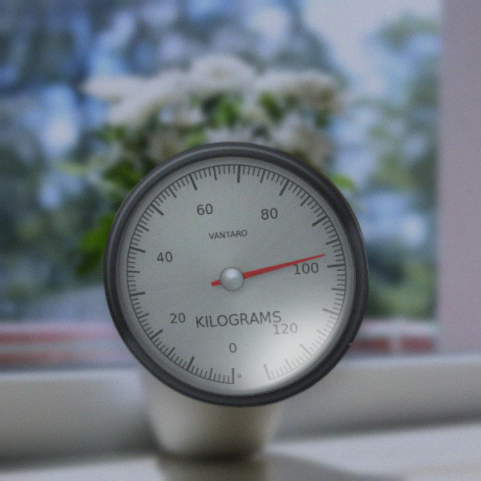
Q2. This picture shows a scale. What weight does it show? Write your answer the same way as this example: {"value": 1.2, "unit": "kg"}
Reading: {"value": 97, "unit": "kg"}
